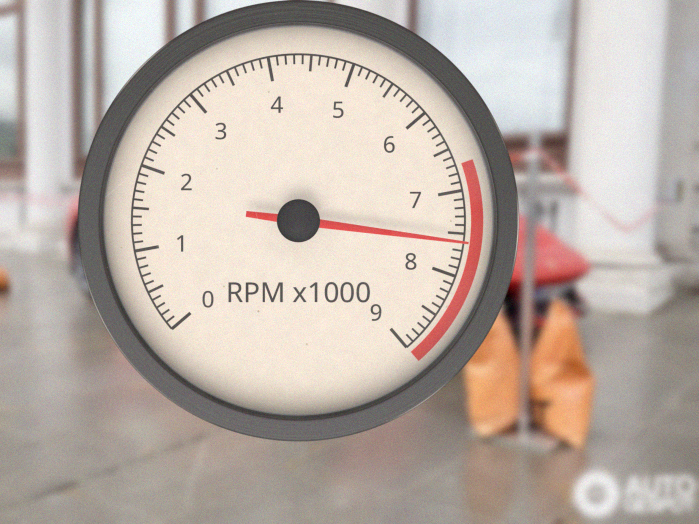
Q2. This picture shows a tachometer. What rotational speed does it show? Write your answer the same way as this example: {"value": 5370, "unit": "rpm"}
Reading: {"value": 7600, "unit": "rpm"}
